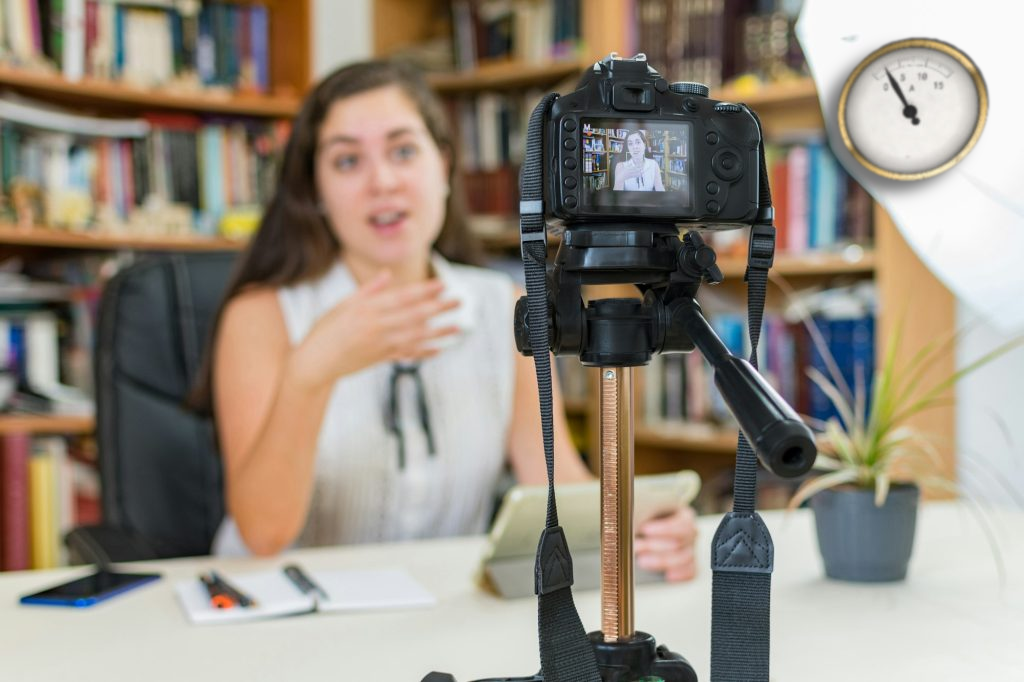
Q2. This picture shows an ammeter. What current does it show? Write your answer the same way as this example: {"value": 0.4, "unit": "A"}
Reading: {"value": 2.5, "unit": "A"}
